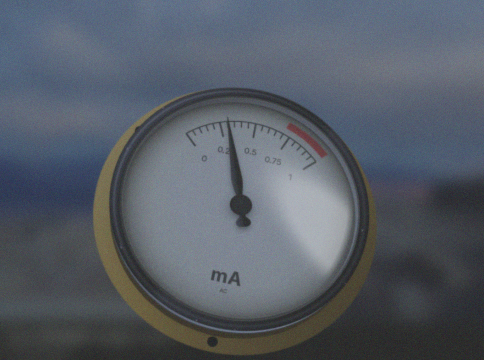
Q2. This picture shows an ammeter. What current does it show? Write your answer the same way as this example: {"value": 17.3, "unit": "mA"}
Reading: {"value": 0.3, "unit": "mA"}
